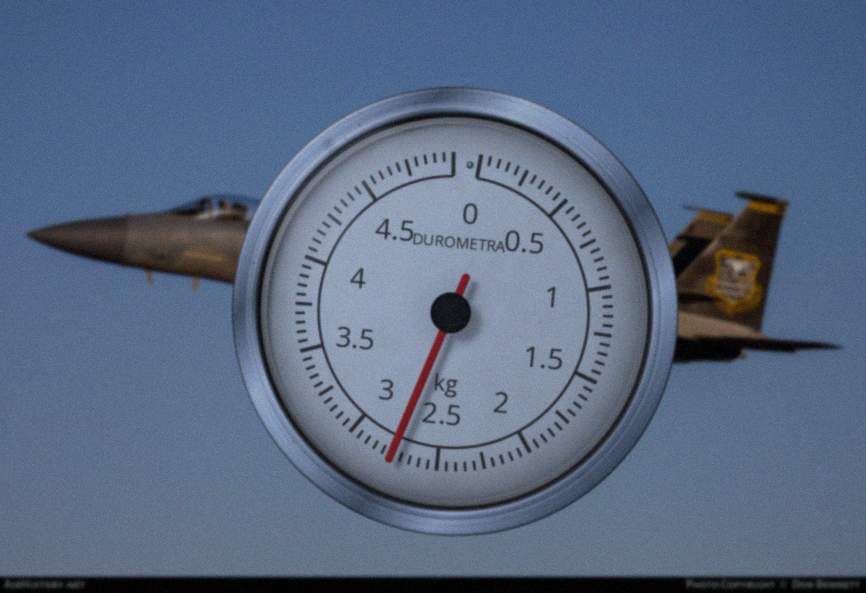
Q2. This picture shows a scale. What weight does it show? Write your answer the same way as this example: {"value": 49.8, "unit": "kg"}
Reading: {"value": 2.75, "unit": "kg"}
